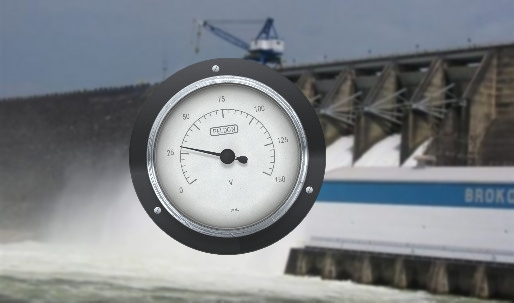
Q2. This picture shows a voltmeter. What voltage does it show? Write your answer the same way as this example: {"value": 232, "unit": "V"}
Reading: {"value": 30, "unit": "V"}
